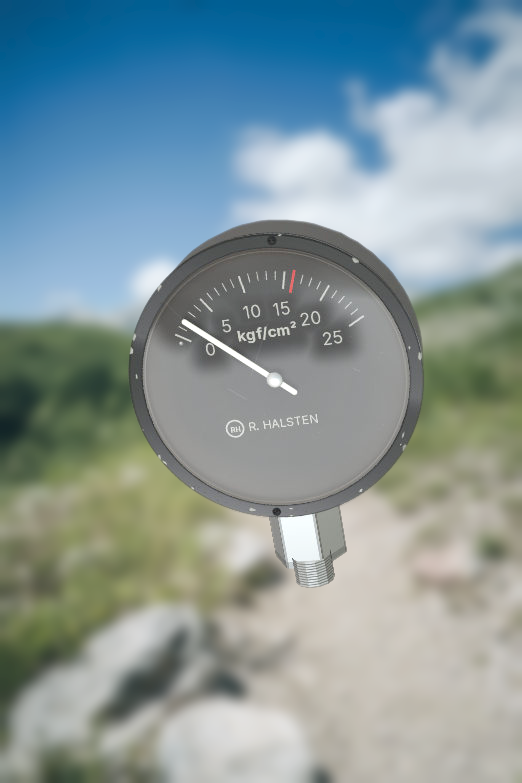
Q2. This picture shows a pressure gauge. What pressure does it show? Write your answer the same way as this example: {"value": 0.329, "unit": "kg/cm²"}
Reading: {"value": 2, "unit": "kg/cm²"}
